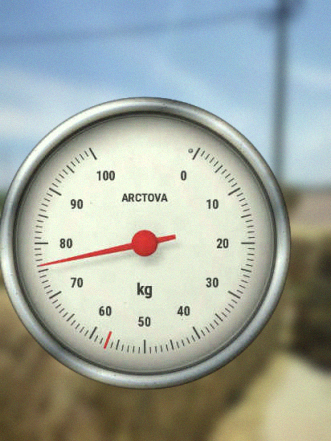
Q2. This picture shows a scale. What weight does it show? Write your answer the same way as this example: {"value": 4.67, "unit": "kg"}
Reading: {"value": 76, "unit": "kg"}
